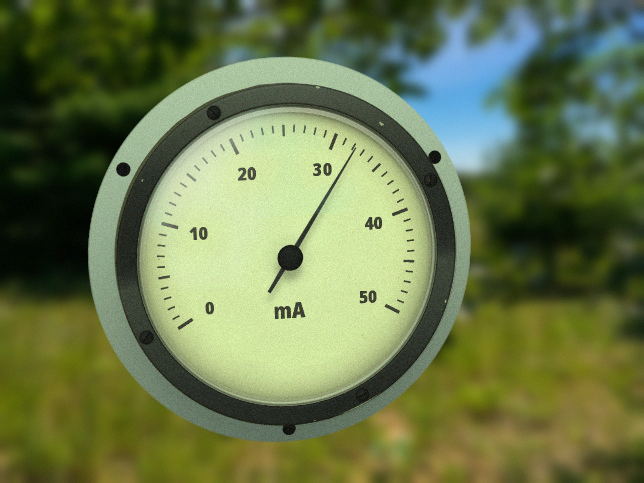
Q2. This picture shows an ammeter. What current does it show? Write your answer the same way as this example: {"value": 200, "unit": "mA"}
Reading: {"value": 32, "unit": "mA"}
